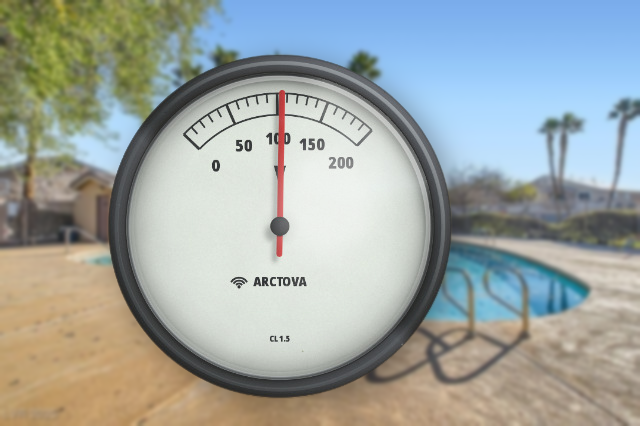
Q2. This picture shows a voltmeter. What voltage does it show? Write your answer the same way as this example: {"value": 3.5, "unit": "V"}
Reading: {"value": 105, "unit": "V"}
